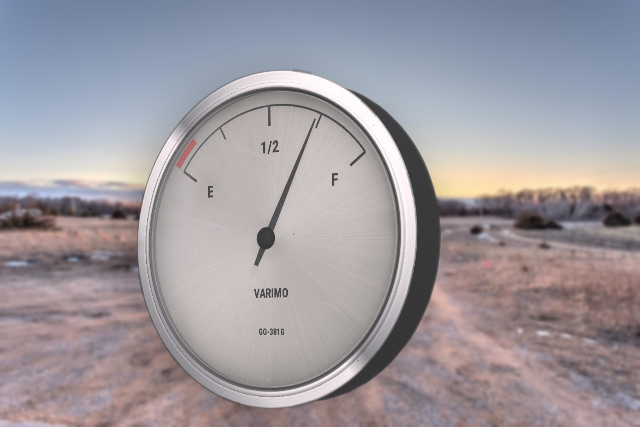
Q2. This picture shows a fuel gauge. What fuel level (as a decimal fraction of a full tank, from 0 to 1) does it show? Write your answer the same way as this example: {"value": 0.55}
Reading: {"value": 0.75}
